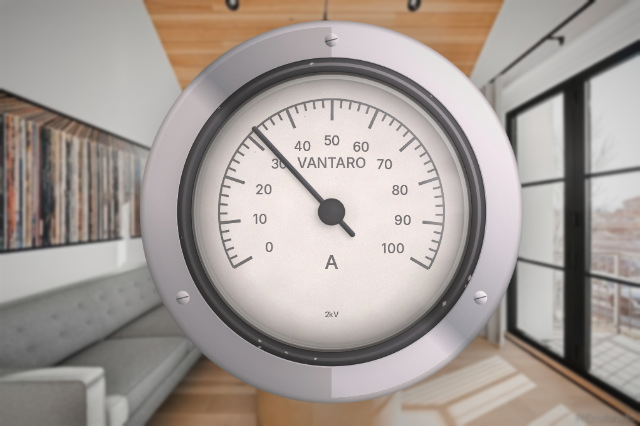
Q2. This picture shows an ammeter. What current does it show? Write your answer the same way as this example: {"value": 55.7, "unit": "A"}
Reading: {"value": 32, "unit": "A"}
